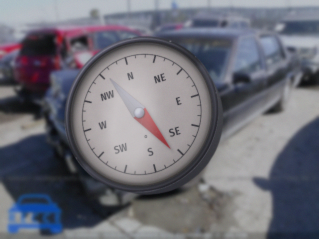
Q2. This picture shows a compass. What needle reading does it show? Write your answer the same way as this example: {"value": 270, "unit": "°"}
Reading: {"value": 155, "unit": "°"}
